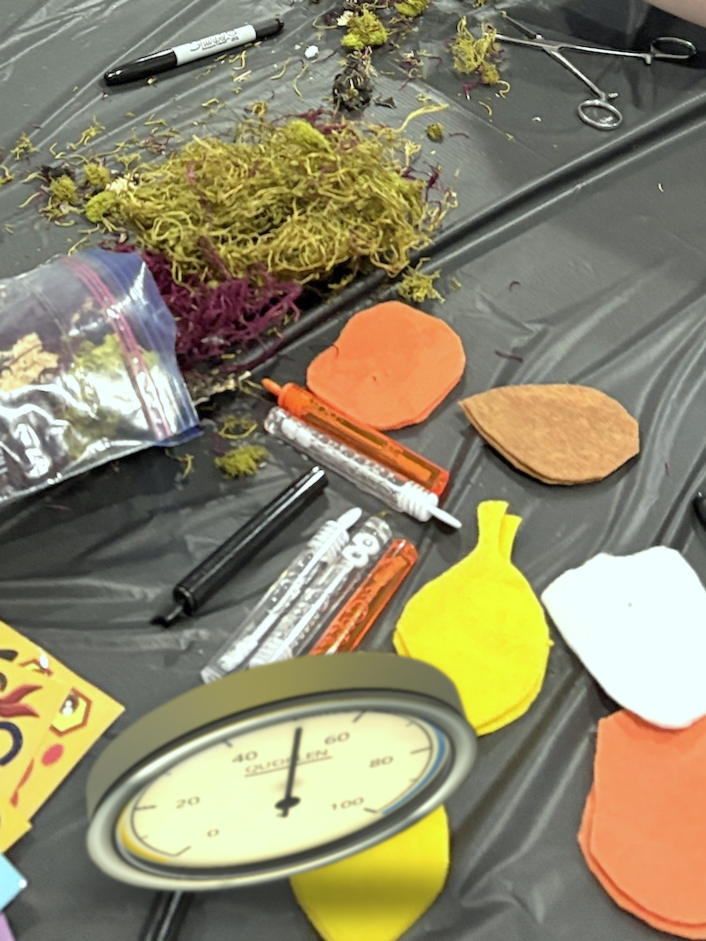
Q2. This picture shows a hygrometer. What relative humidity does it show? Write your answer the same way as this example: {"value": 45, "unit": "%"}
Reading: {"value": 50, "unit": "%"}
